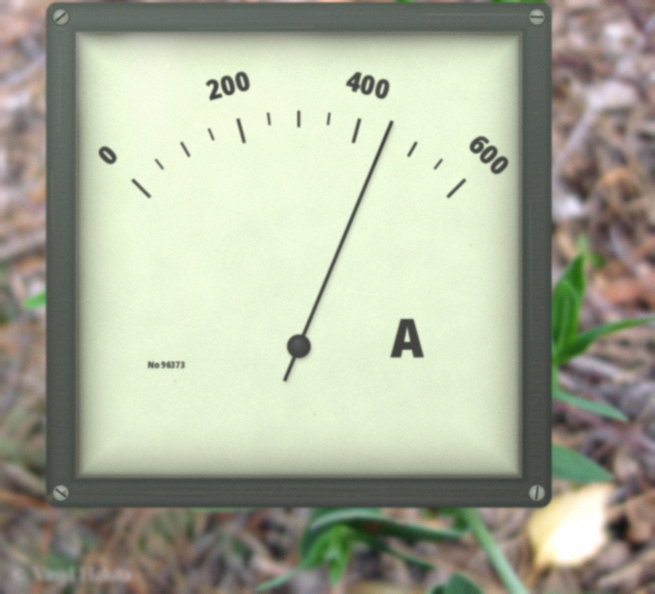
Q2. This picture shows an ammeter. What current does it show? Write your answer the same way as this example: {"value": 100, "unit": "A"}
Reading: {"value": 450, "unit": "A"}
